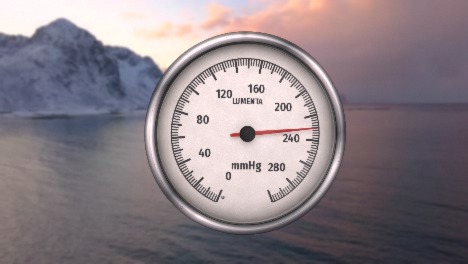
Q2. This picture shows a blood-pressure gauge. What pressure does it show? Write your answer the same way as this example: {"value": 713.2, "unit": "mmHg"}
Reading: {"value": 230, "unit": "mmHg"}
